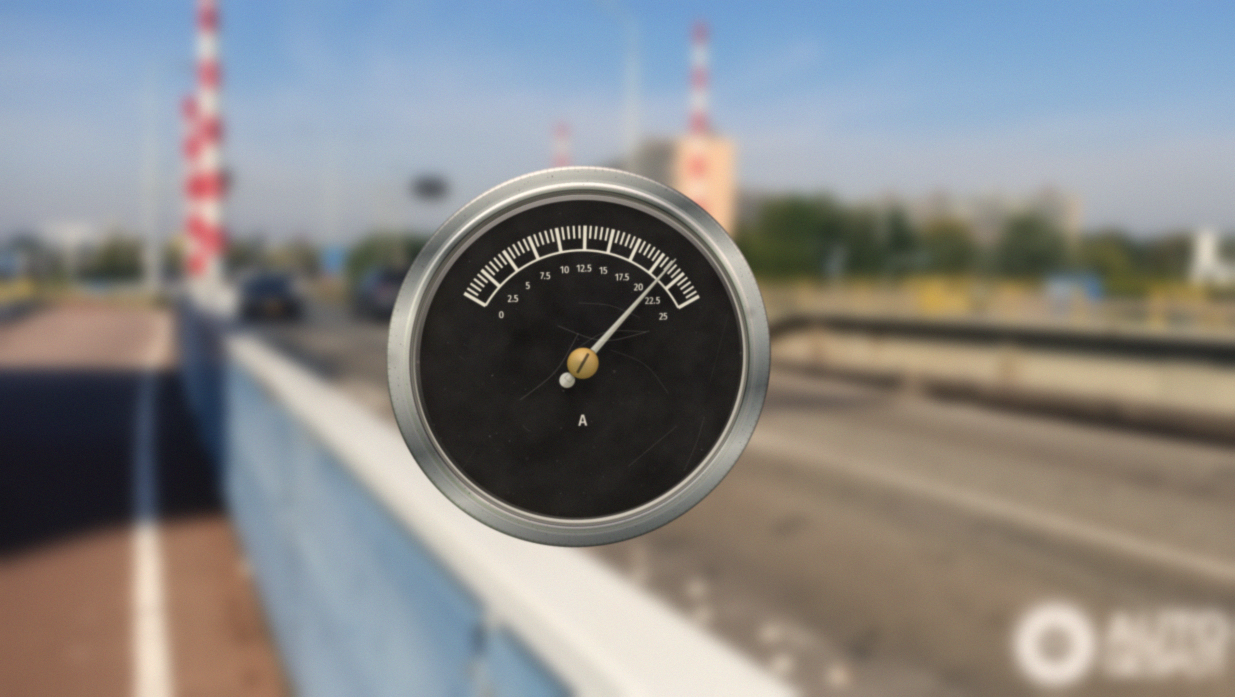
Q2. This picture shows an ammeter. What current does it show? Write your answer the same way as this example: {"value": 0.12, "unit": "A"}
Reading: {"value": 21, "unit": "A"}
